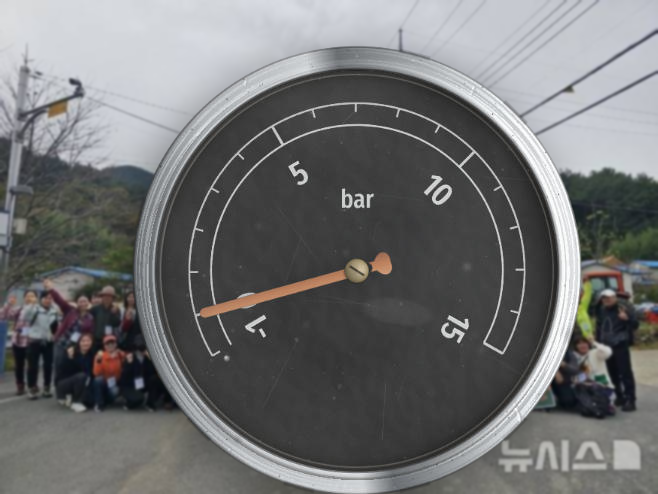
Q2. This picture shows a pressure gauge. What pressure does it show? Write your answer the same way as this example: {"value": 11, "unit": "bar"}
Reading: {"value": 0, "unit": "bar"}
